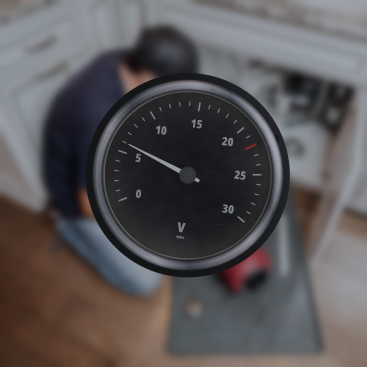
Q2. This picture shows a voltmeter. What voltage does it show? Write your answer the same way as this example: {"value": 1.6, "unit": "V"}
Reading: {"value": 6, "unit": "V"}
